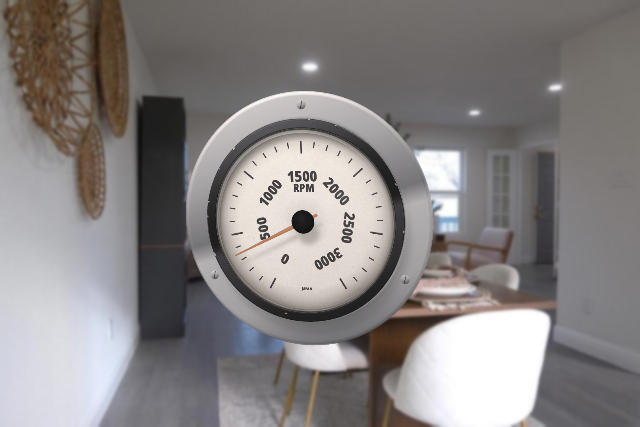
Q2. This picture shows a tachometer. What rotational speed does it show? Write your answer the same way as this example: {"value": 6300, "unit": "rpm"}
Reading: {"value": 350, "unit": "rpm"}
